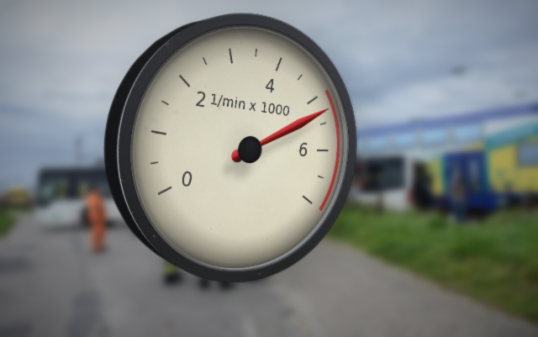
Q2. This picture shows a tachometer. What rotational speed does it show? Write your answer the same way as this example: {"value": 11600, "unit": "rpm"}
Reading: {"value": 5250, "unit": "rpm"}
